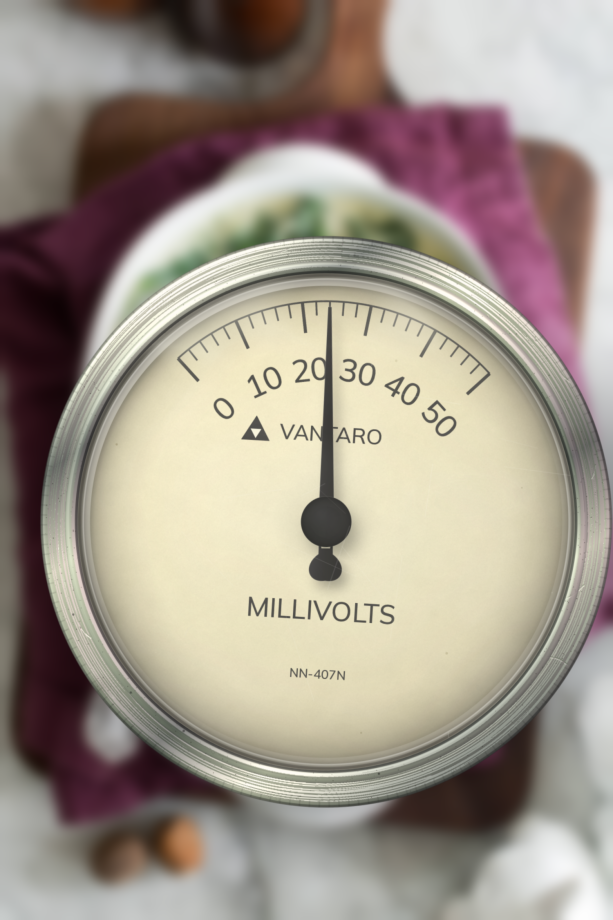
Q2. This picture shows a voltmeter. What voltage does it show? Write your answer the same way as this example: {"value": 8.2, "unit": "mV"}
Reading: {"value": 24, "unit": "mV"}
